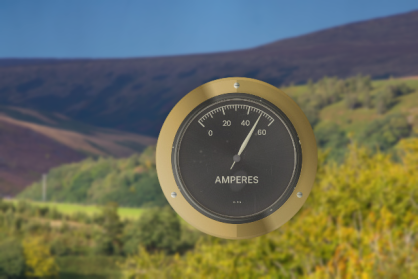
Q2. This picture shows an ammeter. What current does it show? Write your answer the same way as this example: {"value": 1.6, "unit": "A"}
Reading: {"value": 50, "unit": "A"}
